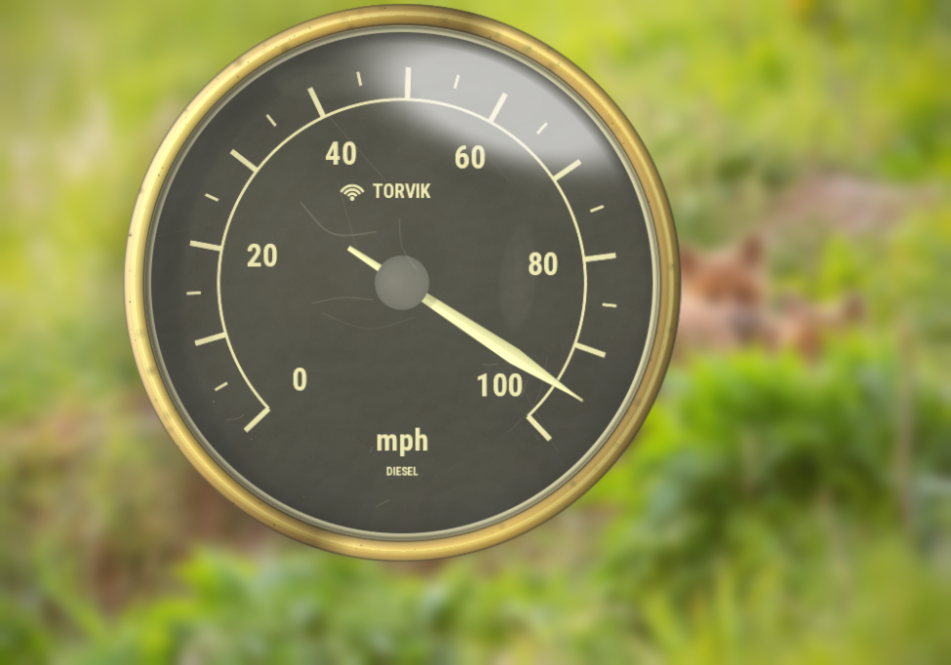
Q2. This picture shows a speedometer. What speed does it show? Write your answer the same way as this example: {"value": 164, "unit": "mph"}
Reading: {"value": 95, "unit": "mph"}
